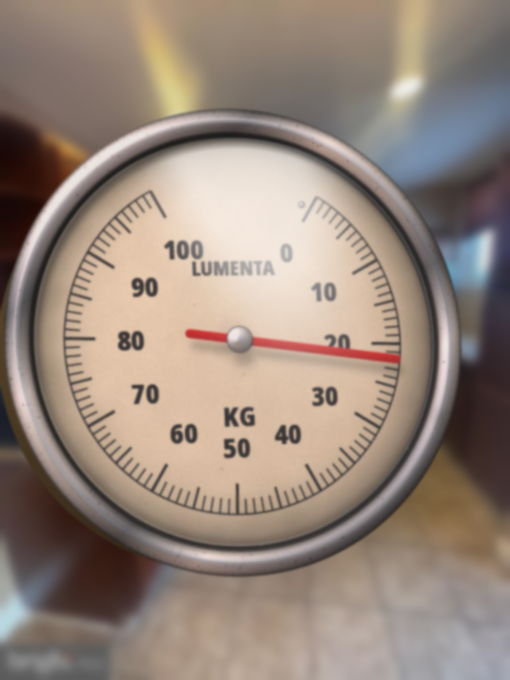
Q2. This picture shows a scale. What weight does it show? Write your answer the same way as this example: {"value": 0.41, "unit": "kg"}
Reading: {"value": 22, "unit": "kg"}
